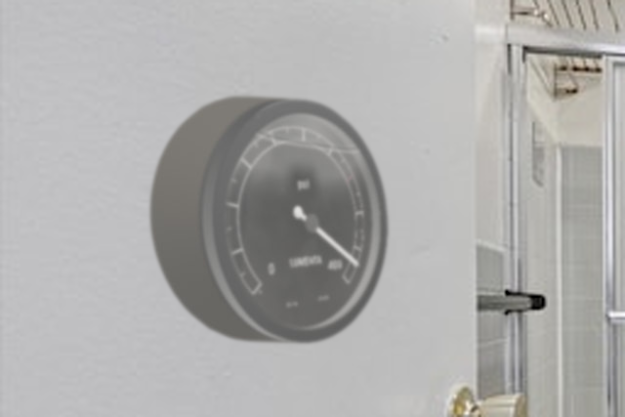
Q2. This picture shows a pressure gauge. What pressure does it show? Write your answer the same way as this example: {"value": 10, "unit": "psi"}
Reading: {"value": 380, "unit": "psi"}
